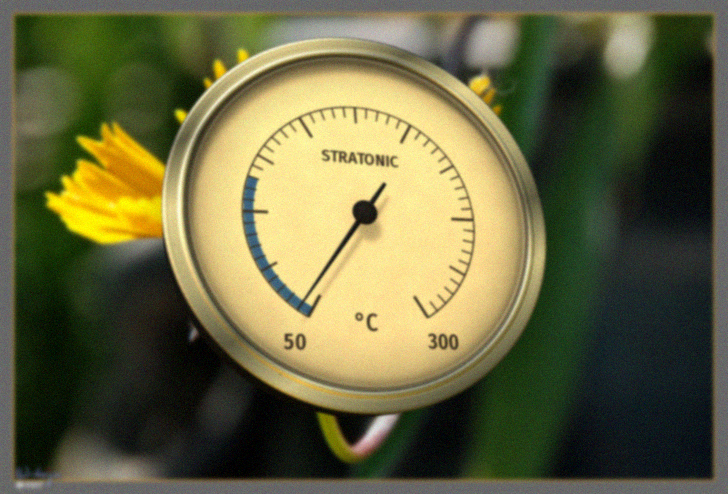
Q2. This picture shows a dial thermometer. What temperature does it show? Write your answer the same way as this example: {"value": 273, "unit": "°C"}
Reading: {"value": 55, "unit": "°C"}
